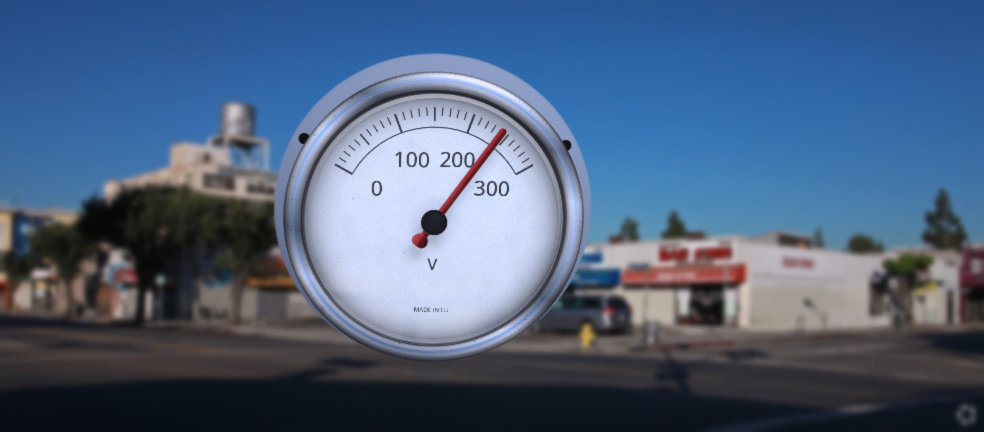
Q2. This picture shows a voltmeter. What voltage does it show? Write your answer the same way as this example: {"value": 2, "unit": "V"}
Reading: {"value": 240, "unit": "V"}
